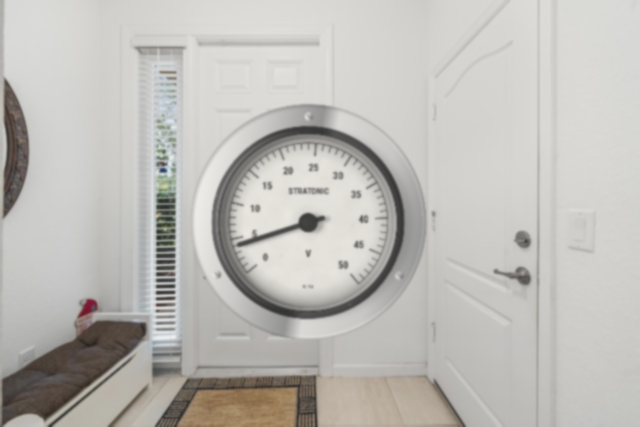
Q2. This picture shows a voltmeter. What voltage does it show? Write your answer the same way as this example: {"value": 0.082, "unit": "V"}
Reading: {"value": 4, "unit": "V"}
